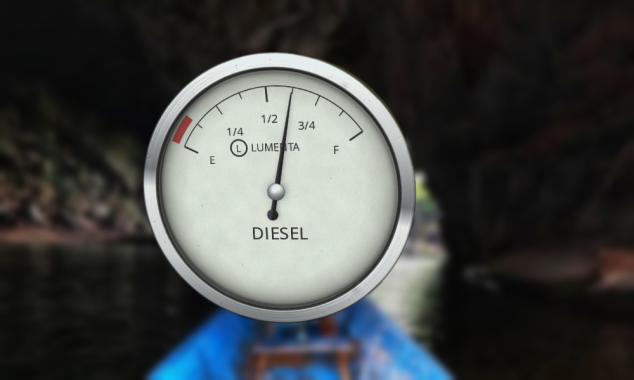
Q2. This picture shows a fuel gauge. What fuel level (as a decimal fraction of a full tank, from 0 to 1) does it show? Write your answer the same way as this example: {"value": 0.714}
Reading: {"value": 0.625}
